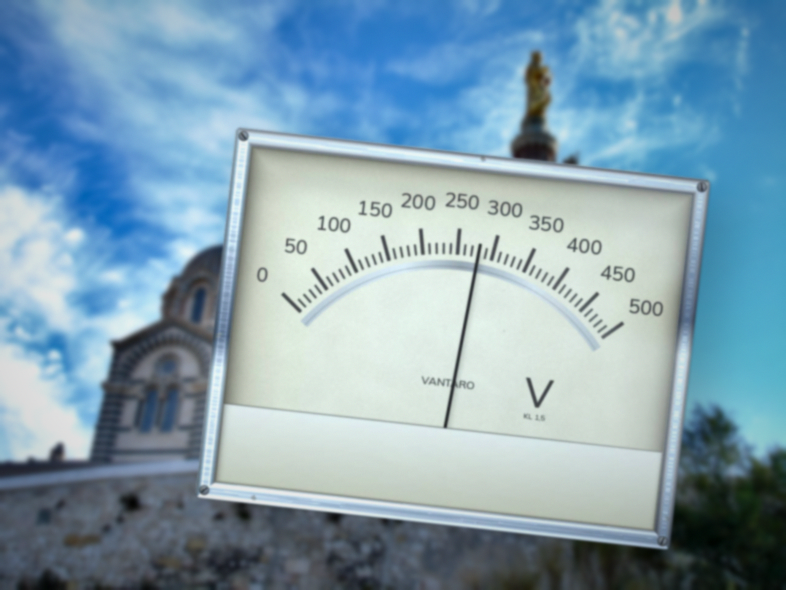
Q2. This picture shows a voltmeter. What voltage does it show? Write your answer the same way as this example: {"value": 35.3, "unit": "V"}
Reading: {"value": 280, "unit": "V"}
